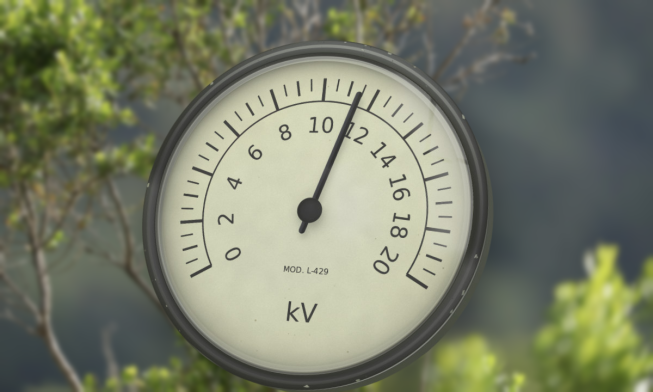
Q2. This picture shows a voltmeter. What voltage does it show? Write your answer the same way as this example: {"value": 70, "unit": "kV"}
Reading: {"value": 11.5, "unit": "kV"}
